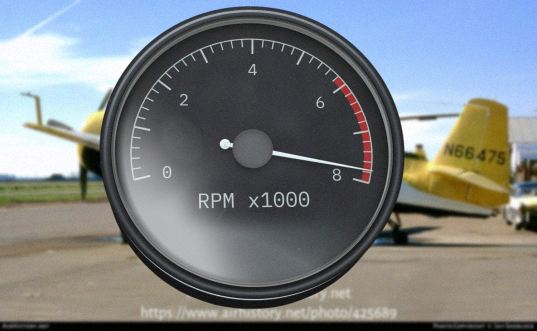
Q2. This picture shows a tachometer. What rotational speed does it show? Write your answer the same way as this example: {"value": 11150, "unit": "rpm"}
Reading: {"value": 7800, "unit": "rpm"}
